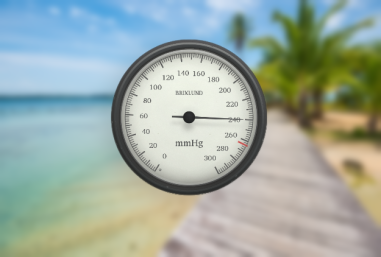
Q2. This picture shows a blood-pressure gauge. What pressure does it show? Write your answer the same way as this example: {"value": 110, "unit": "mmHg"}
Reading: {"value": 240, "unit": "mmHg"}
